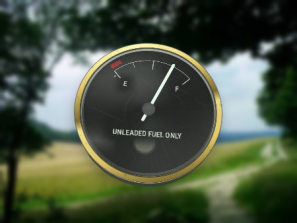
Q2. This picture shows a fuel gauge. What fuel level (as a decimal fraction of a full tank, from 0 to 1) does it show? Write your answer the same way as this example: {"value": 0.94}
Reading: {"value": 0.75}
